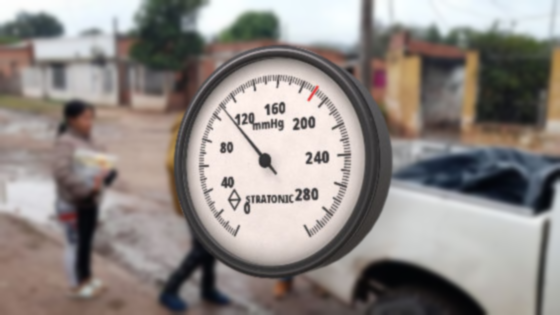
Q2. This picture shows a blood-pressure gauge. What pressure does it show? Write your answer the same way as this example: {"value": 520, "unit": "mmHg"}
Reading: {"value": 110, "unit": "mmHg"}
